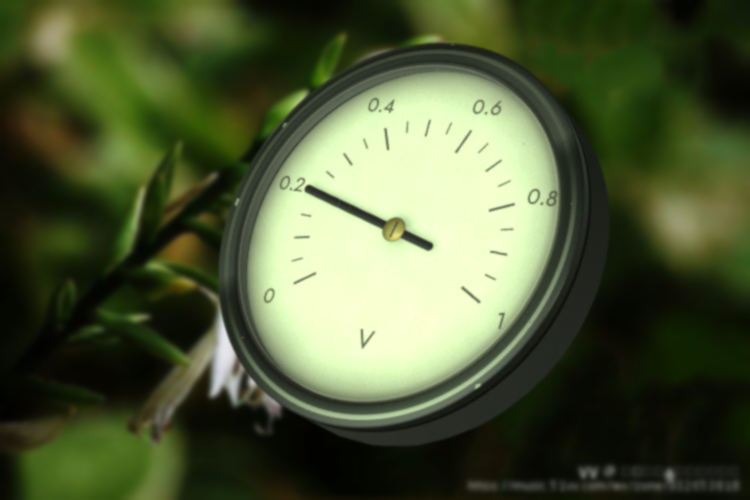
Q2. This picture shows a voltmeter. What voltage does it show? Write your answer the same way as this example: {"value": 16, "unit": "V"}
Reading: {"value": 0.2, "unit": "V"}
